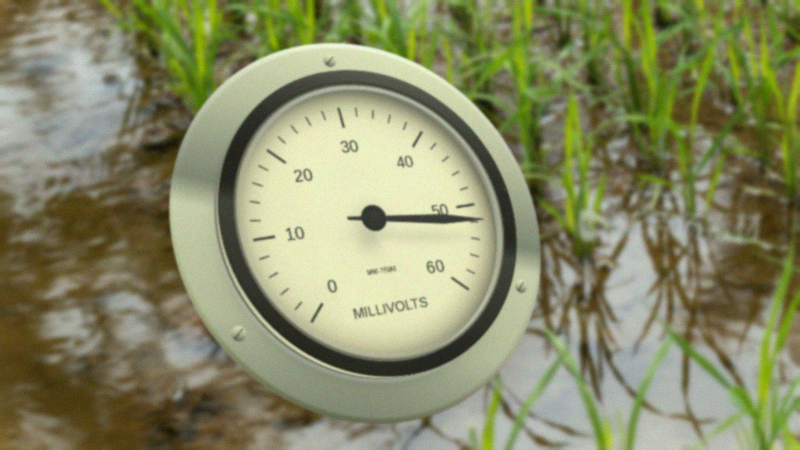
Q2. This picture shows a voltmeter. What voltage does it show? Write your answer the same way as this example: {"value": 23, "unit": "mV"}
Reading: {"value": 52, "unit": "mV"}
